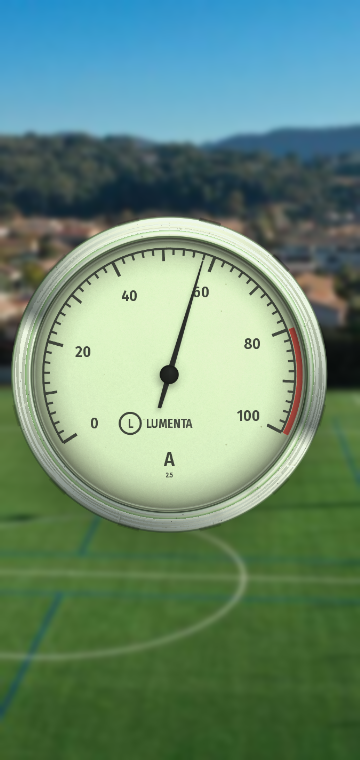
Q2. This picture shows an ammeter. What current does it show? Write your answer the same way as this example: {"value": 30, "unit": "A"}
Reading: {"value": 58, "unit": "A"}
